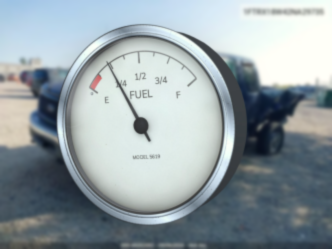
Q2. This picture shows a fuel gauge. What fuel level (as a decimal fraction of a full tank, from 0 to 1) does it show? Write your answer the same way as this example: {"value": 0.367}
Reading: {"value": 0.25}
